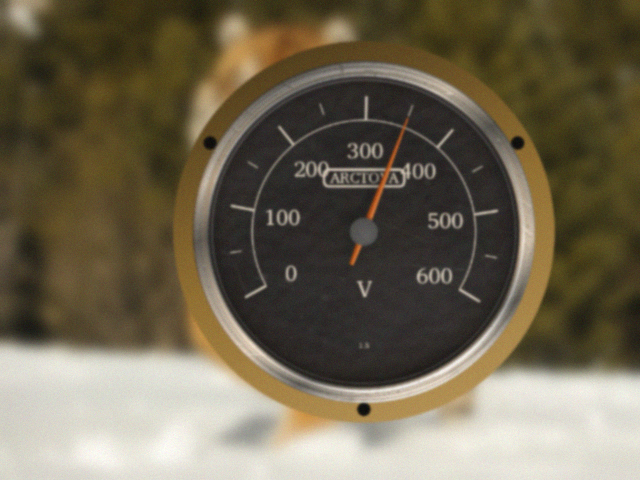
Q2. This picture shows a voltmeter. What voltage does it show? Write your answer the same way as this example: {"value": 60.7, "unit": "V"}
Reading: {"value": 350, "unit": "V"}
